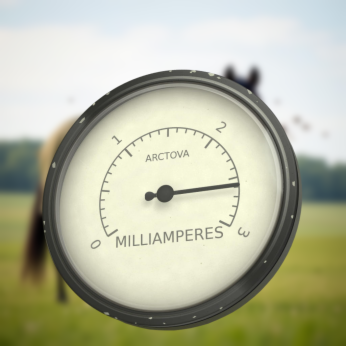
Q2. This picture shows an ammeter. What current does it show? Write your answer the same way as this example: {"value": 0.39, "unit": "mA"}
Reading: {"value": 2.6, "unit": "mA"}
